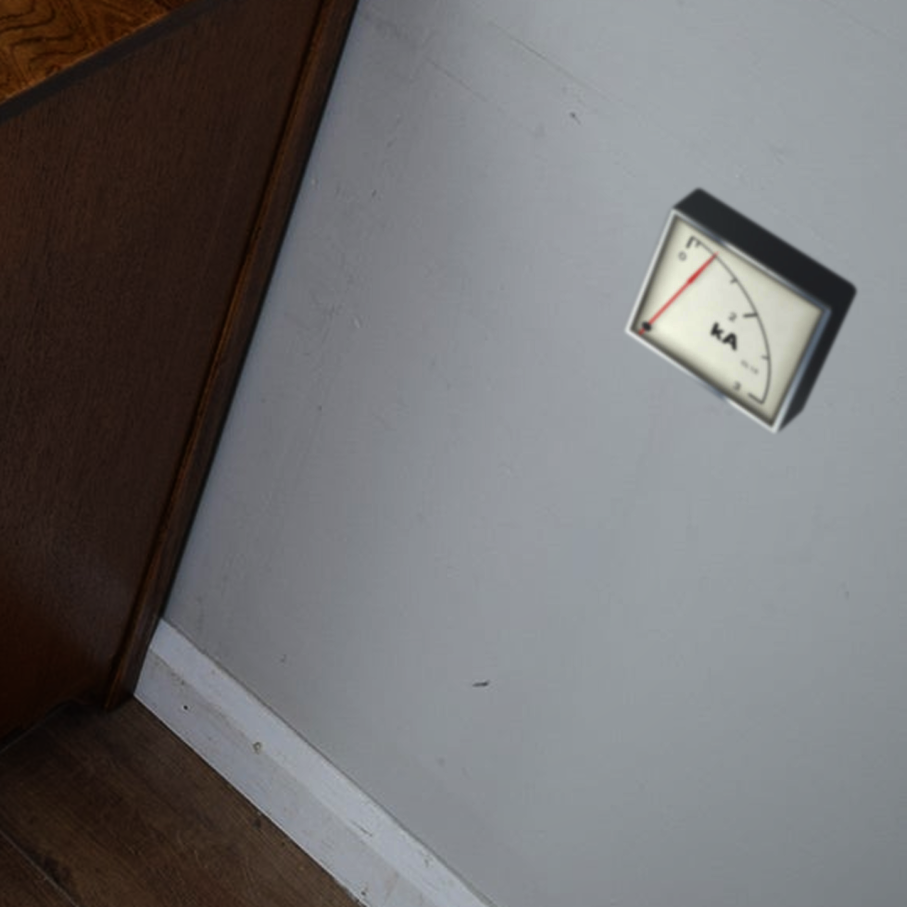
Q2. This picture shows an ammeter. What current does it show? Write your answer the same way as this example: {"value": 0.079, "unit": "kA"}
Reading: {"value": 1, "unit": "kA"}
